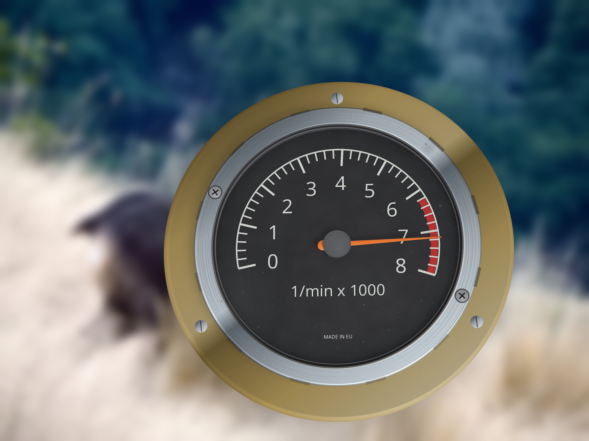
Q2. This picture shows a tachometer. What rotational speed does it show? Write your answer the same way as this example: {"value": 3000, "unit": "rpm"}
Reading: {"value": 7200, "unit": "rpm"}
